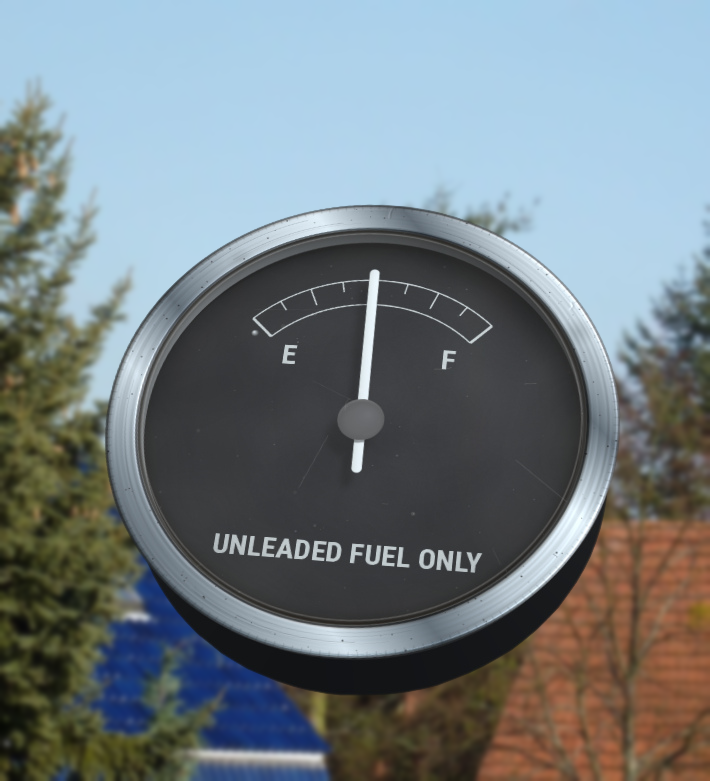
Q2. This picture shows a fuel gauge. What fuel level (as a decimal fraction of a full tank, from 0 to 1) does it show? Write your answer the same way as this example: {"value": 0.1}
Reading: {"value": 0.5}
